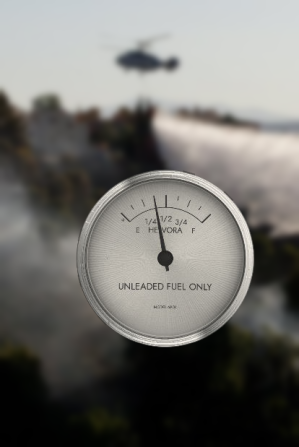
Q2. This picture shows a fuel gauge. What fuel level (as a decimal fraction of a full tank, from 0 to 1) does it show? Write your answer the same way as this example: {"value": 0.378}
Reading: {"value": 0.375}
